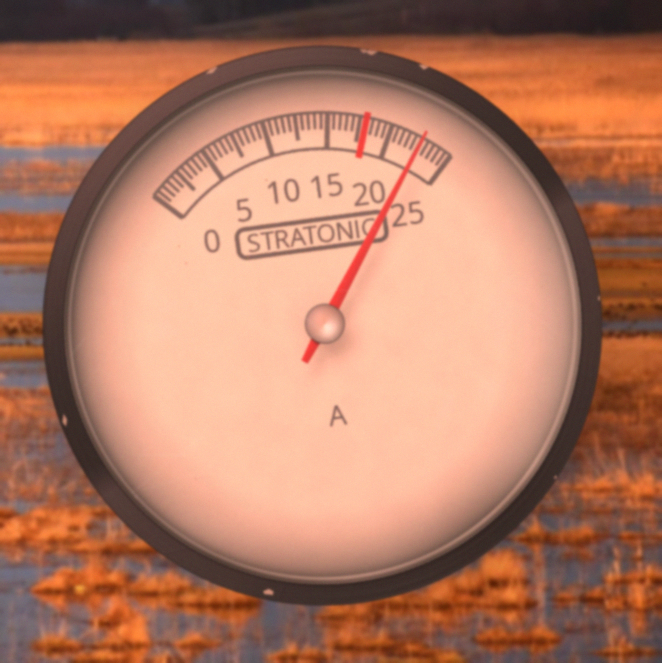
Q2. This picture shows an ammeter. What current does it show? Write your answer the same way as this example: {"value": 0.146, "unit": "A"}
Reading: {"value": 22.5, "unit": "A"}
